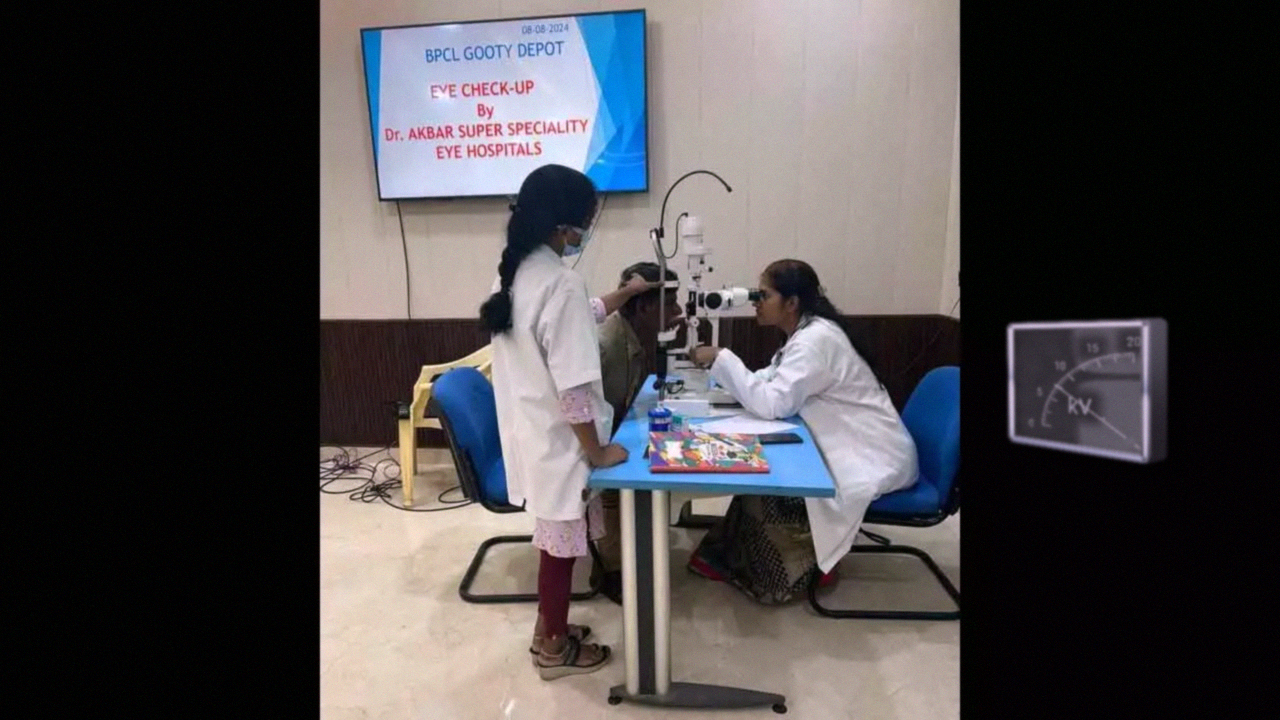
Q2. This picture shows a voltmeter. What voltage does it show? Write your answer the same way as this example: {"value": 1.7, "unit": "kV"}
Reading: {"value": 7.5, "unit": "kV"}
